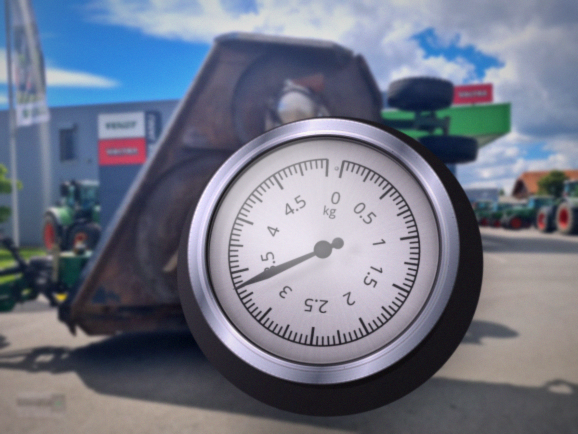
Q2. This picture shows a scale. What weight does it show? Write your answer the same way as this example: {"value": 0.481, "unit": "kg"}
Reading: {"value": 3.35, "unit": "kg"}
